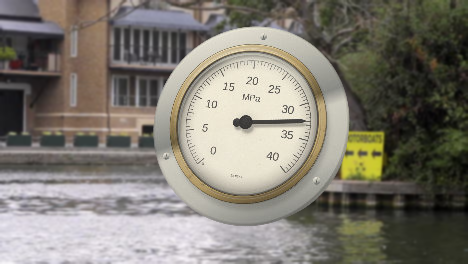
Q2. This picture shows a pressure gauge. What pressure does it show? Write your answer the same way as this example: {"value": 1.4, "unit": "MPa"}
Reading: {"value": 32.5, "unit": "MPa"}
